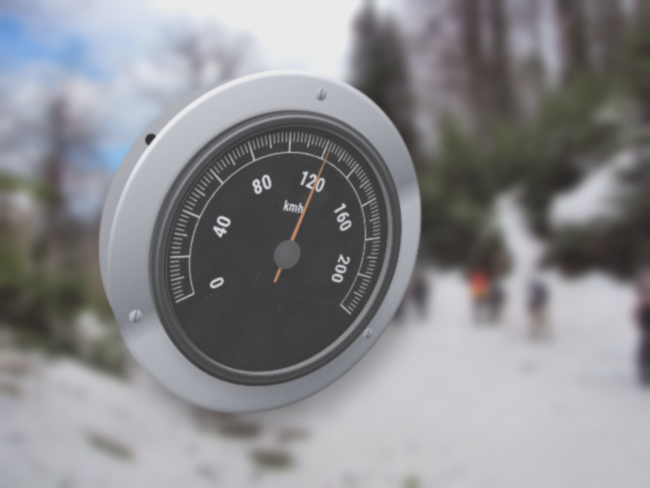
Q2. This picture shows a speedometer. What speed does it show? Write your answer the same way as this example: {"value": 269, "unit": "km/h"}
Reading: {"value": 120, "unit": "km/h"}
